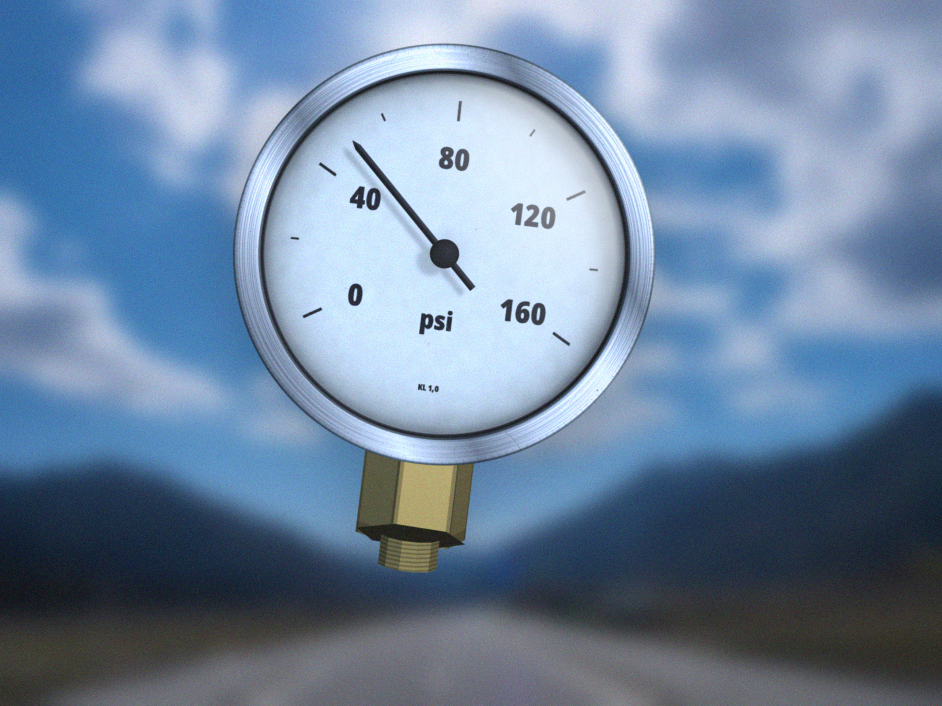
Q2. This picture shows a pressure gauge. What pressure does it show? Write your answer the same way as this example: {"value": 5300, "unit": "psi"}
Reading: {"value": 50, "unit": "psi"}
